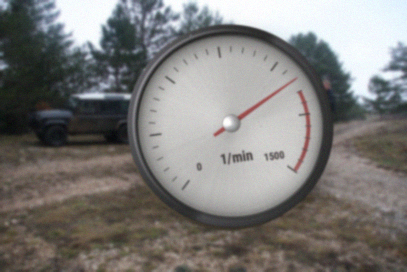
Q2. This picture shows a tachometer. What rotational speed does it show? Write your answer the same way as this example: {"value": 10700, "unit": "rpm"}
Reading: {"value": 1100, "unit": "rpm"}
